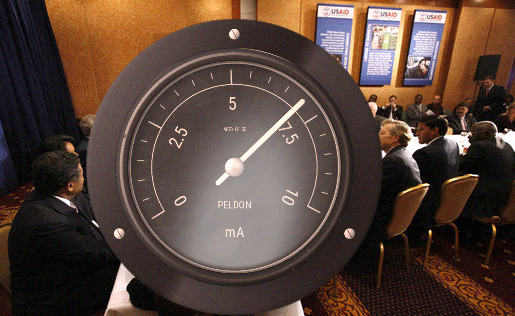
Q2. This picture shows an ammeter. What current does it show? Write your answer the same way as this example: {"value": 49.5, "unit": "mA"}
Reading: {"value": 7, "unit": "mA"}
